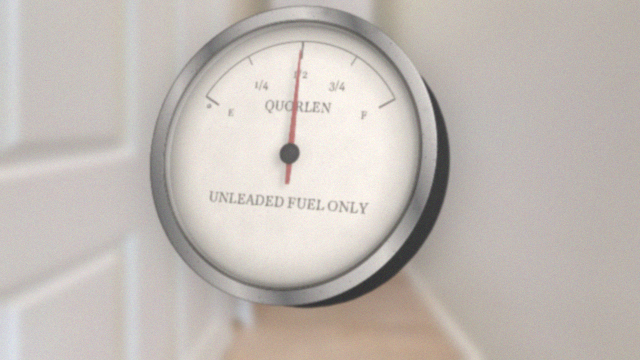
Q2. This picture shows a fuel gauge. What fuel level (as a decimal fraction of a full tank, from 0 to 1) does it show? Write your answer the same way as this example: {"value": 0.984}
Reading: {"value": 0.5}
